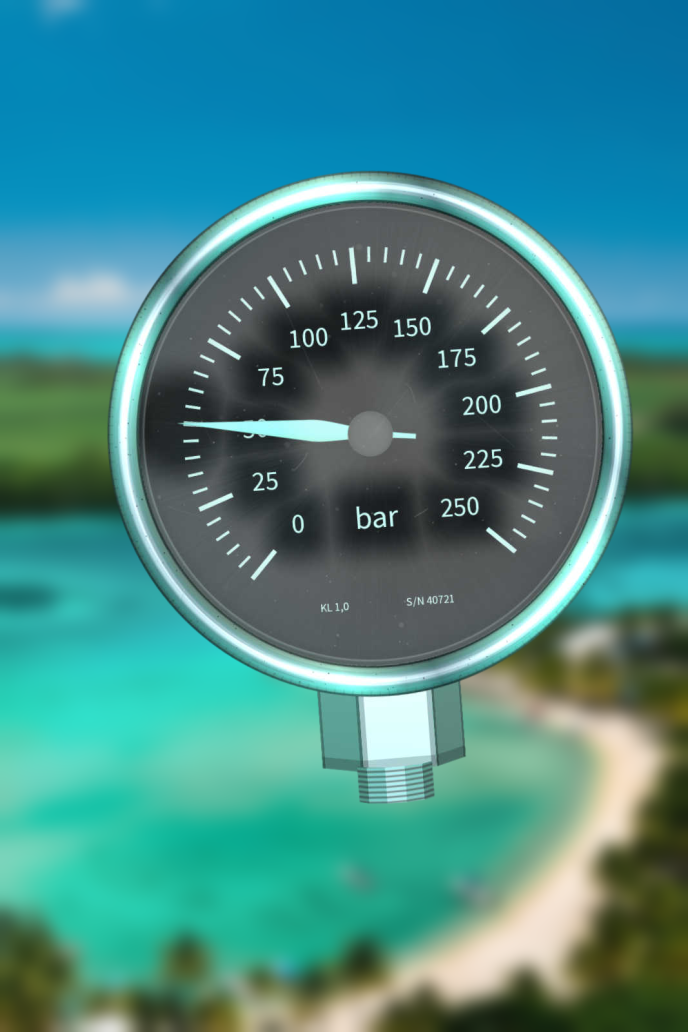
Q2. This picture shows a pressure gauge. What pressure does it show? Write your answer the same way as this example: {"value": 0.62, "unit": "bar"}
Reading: {"value": 50, "unit": "bar"}
